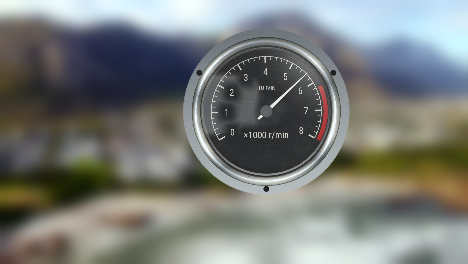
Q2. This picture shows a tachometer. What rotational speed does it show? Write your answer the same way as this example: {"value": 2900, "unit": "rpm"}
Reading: {"value": 5600, "unit": "rpm"}
